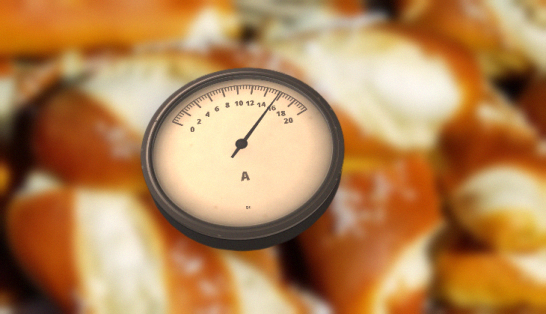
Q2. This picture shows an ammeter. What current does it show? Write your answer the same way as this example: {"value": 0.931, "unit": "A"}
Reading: {"value": 16, "unit": "A"}
